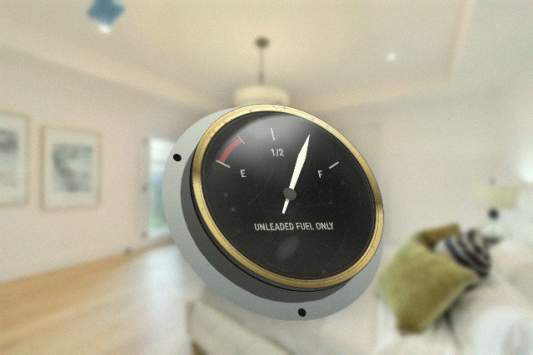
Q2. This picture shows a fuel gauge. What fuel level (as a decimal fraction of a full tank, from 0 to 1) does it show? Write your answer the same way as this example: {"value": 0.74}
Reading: {"value": 0.75}
